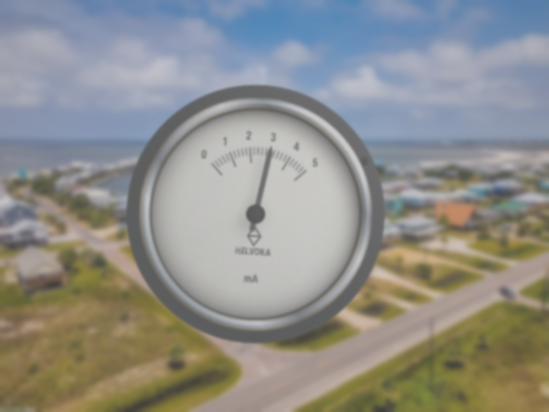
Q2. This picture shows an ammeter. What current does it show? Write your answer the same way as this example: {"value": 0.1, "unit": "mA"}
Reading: {"value": 3, "unit": "mA"}
